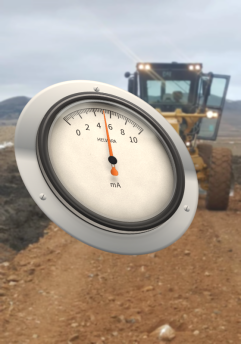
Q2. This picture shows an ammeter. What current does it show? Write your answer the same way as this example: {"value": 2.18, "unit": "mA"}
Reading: {"value": 5, "unit": "mA"}
